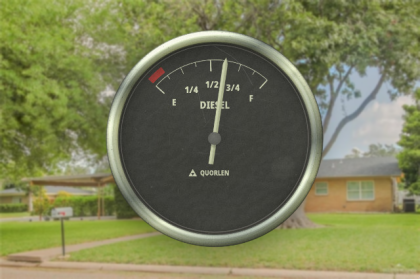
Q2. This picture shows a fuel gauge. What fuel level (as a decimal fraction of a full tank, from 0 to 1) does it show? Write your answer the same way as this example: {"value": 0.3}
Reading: {"value": 0.625}
